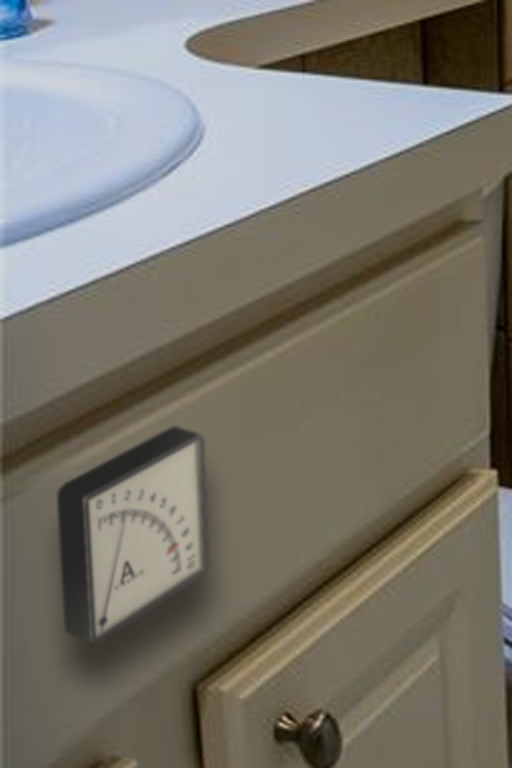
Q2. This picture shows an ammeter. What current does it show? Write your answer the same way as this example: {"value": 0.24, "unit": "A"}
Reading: {"value": 2, "unit": "A"}
